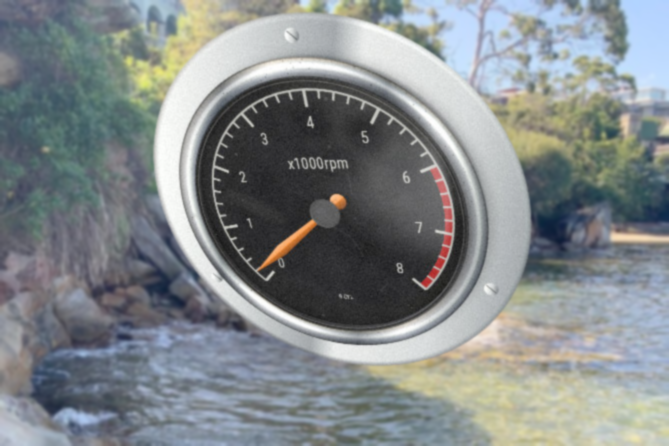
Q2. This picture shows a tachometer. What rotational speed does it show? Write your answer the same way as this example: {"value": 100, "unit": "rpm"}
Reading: {"value": 200, "unit": "rpm"}
